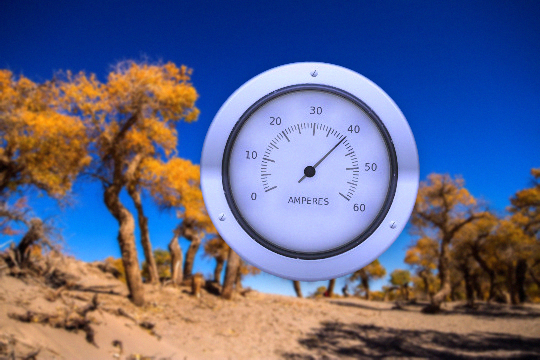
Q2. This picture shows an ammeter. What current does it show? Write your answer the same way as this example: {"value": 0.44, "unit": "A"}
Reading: {"value": 40, "unit": "A"}
